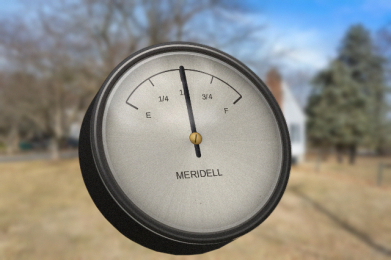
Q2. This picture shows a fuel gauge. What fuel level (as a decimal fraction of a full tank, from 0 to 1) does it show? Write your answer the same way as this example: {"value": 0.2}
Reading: {"value": 0.5}
